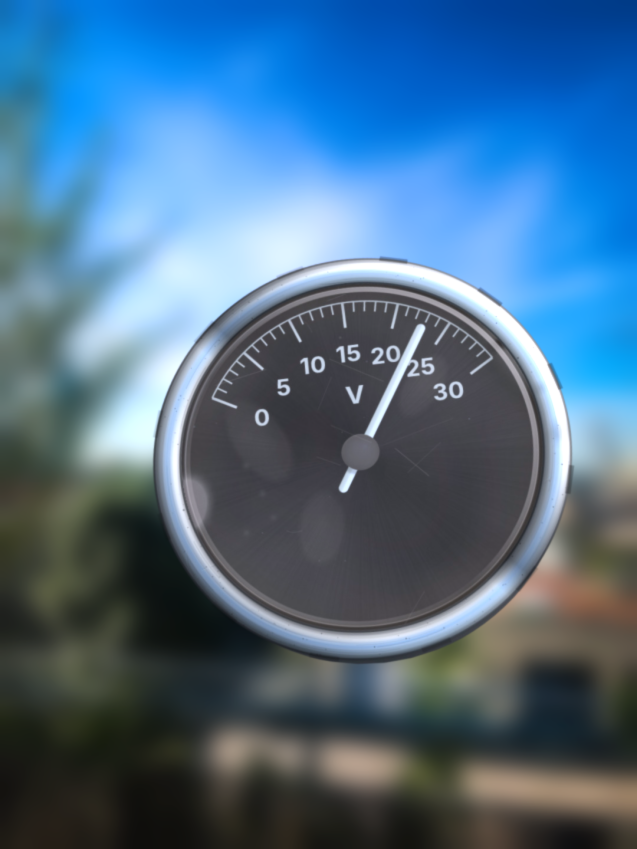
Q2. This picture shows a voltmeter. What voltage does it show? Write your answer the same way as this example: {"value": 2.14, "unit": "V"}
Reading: {"value": 23, "unit": "V"}
